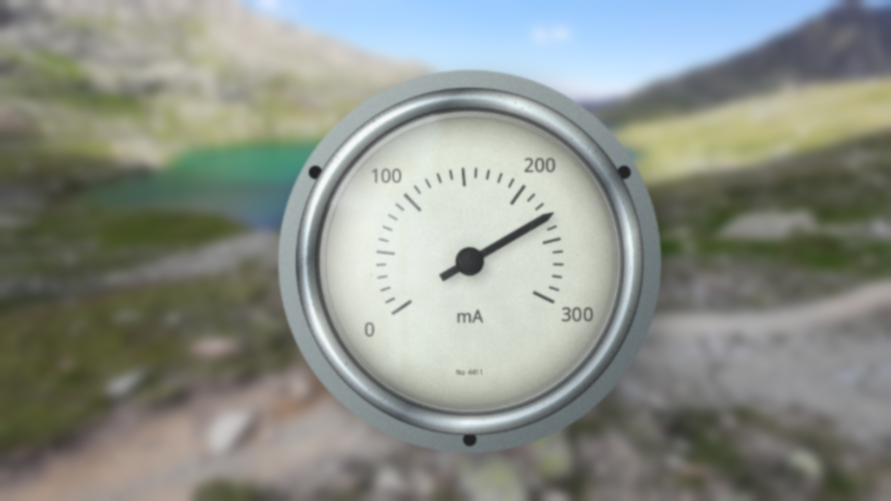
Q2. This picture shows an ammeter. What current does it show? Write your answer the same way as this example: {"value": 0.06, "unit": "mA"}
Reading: {"value": 230, "unit": "mA"}
